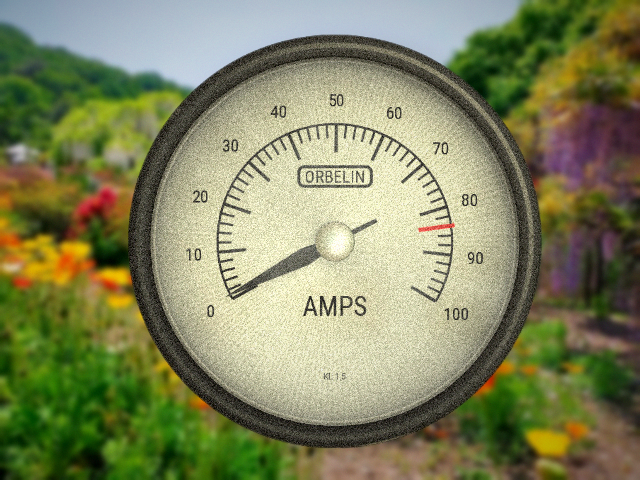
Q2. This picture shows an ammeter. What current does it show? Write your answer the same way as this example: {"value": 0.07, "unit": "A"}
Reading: {"value": 1, "unit": "A"}
